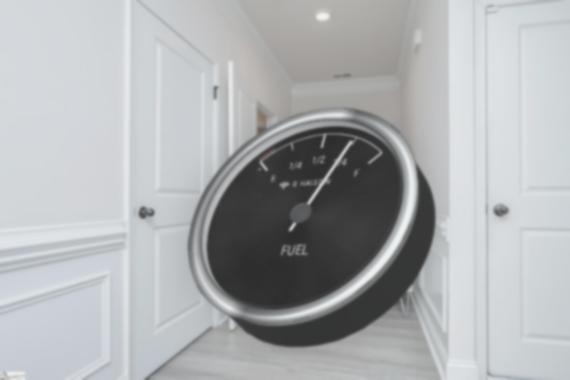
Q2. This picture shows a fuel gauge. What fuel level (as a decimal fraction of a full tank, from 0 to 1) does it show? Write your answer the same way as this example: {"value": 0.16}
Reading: {"value": 0.75}
